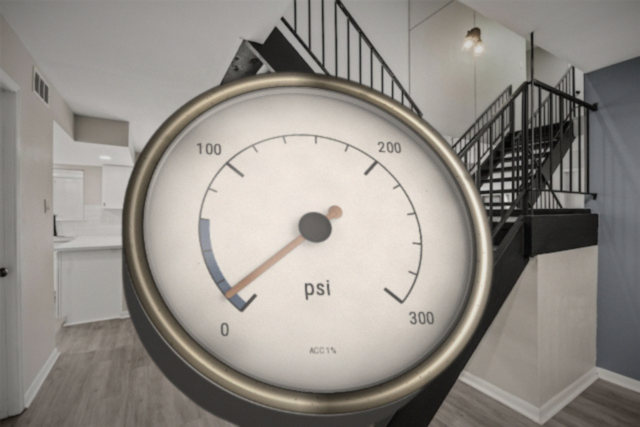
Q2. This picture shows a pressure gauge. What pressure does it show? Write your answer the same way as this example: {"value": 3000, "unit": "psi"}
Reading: {"value": 10, "unit": "psi"}
